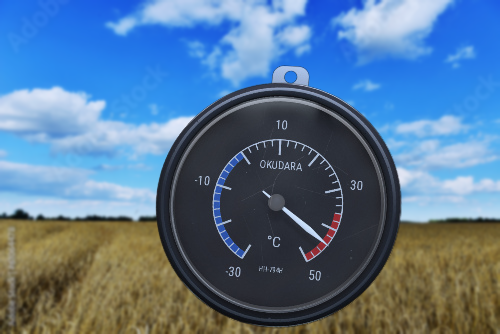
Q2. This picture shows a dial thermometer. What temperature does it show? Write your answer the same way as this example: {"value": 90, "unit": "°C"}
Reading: {"value": 44, "unit": "°C"}
